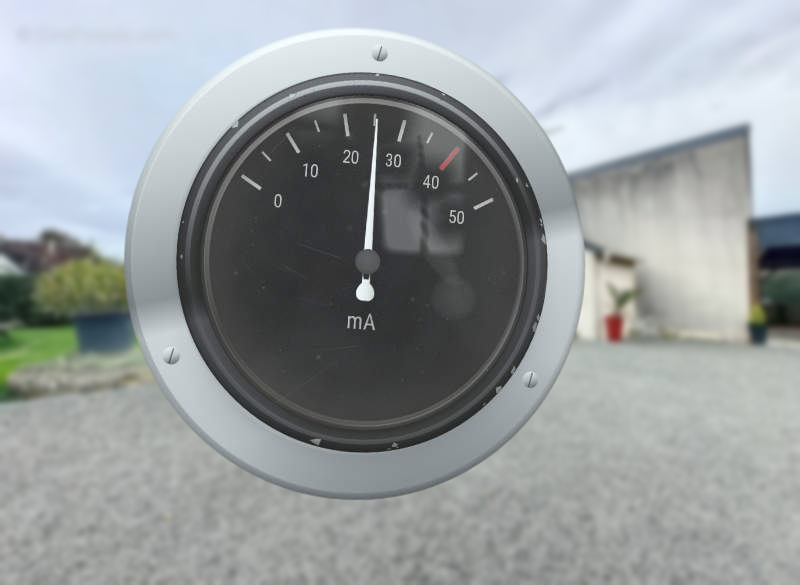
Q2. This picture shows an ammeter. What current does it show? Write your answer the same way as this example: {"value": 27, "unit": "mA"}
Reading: {"value": 25, "unit": "mA"}
